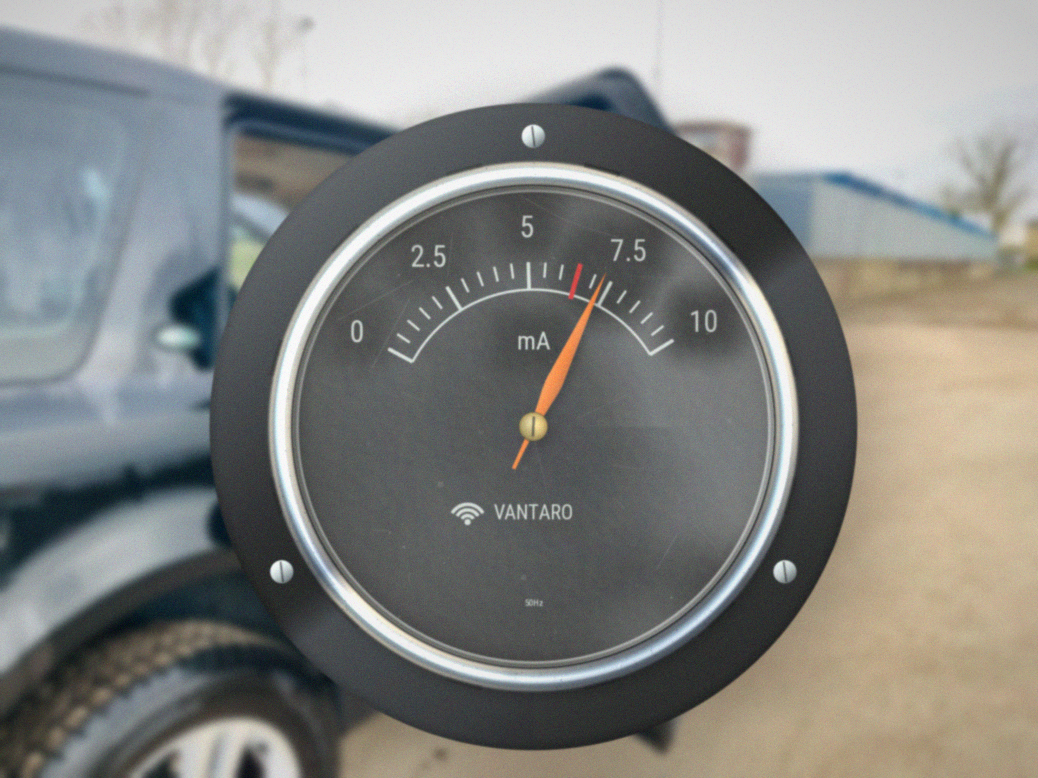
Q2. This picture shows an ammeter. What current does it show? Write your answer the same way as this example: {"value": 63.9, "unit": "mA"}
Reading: {"value": 7.25, "unit": "mA"}
